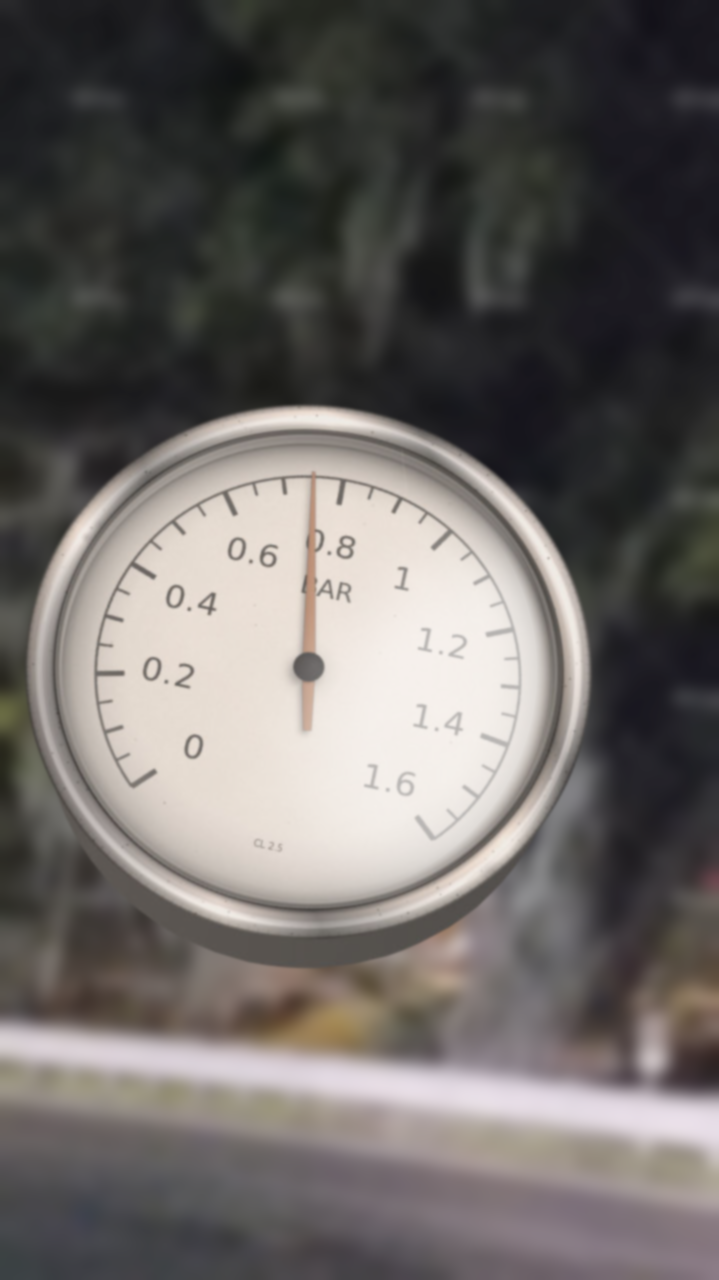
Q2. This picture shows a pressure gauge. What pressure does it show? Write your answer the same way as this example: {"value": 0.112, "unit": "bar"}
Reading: {"value": 0.75, "unit": "bar"}
